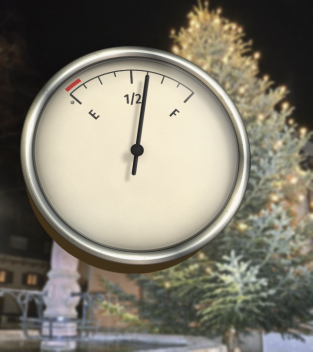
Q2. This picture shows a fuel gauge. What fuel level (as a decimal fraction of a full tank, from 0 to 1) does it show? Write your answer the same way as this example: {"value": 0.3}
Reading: {"value": 0.625}
